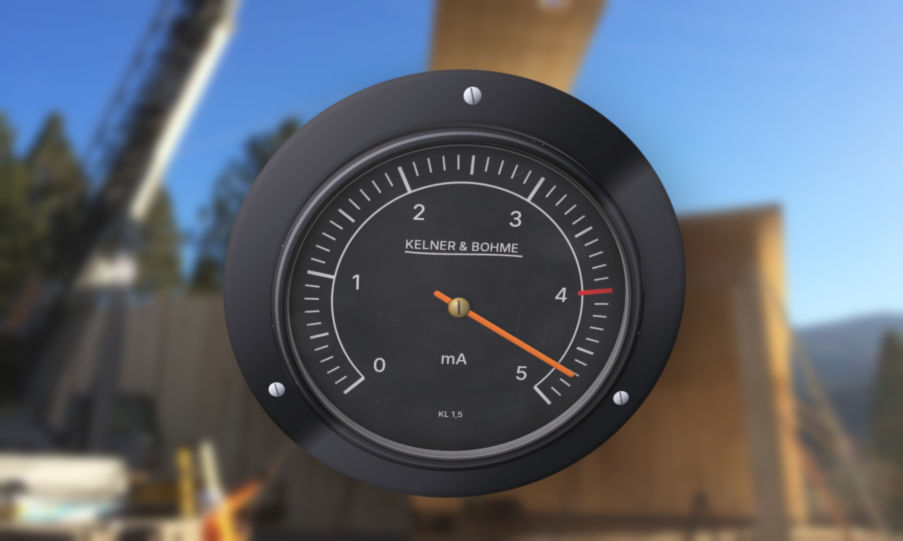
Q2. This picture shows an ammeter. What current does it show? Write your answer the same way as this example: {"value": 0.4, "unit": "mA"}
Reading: {"value": 4.7, "unit": "mA"}
